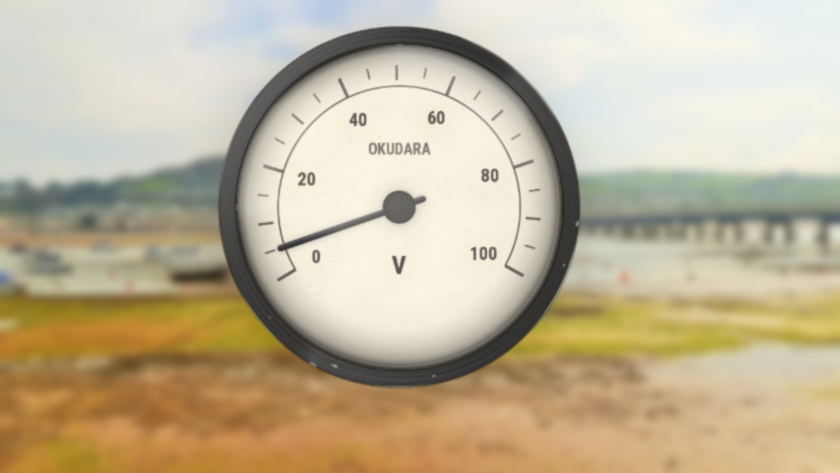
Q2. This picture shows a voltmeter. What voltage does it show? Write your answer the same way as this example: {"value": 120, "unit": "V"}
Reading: {"value": 5, "unit": "V"}
